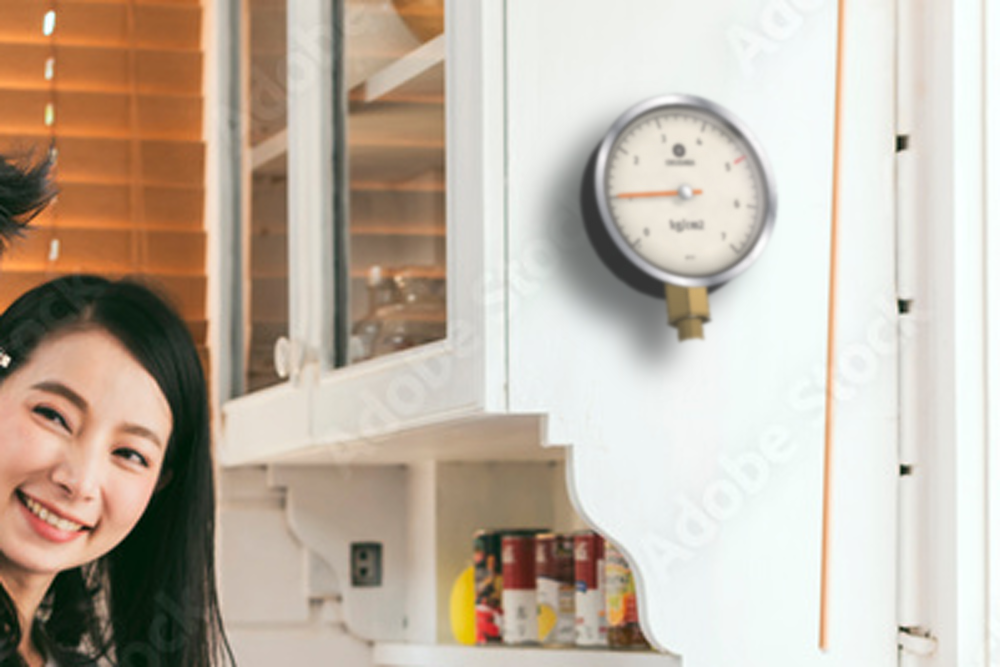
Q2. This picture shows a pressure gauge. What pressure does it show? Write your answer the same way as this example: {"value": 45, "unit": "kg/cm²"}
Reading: {"value": 1, "unit": "kg/cm²"}
